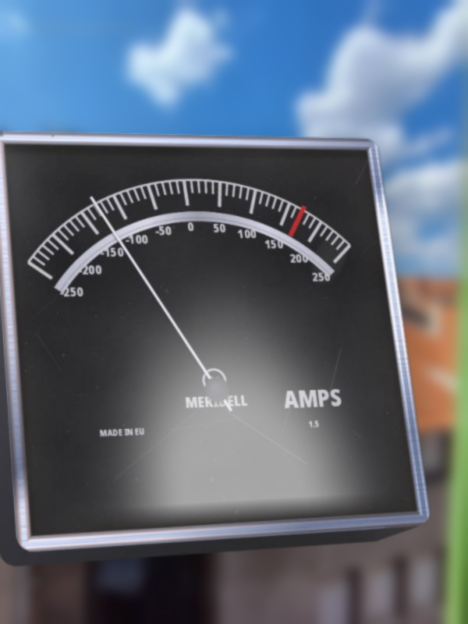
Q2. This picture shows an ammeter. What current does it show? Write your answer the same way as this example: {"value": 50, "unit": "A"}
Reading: {"value": -130, "unit": "A"}
